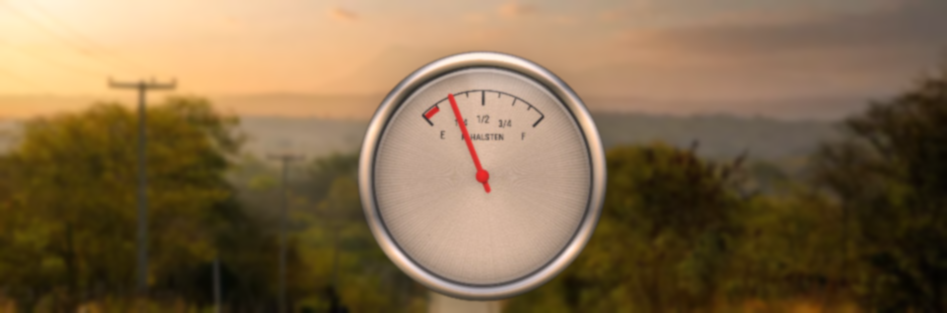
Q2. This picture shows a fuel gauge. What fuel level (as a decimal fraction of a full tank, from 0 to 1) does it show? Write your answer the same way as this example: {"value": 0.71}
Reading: {"value": 0.25}
